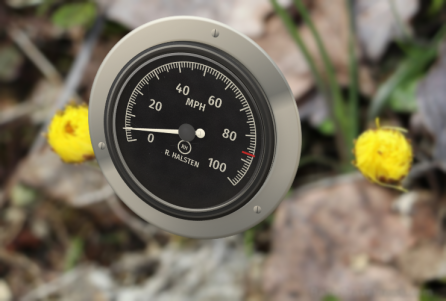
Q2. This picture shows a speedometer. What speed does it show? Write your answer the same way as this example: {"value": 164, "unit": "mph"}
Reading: {"value": 5, "unit": "mph"}
